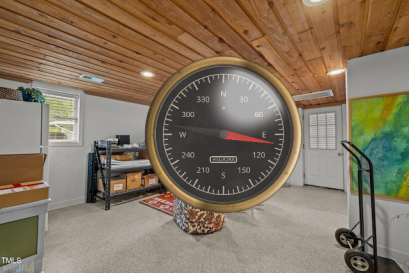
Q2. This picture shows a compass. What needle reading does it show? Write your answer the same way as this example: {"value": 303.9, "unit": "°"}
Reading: {"value": 100, "unit": "°"}
